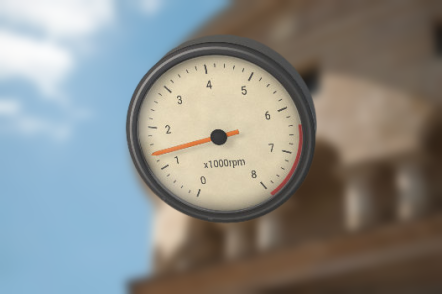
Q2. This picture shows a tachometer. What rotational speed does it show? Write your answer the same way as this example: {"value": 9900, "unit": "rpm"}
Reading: {"value": 1400, "unit": "rpm"}
